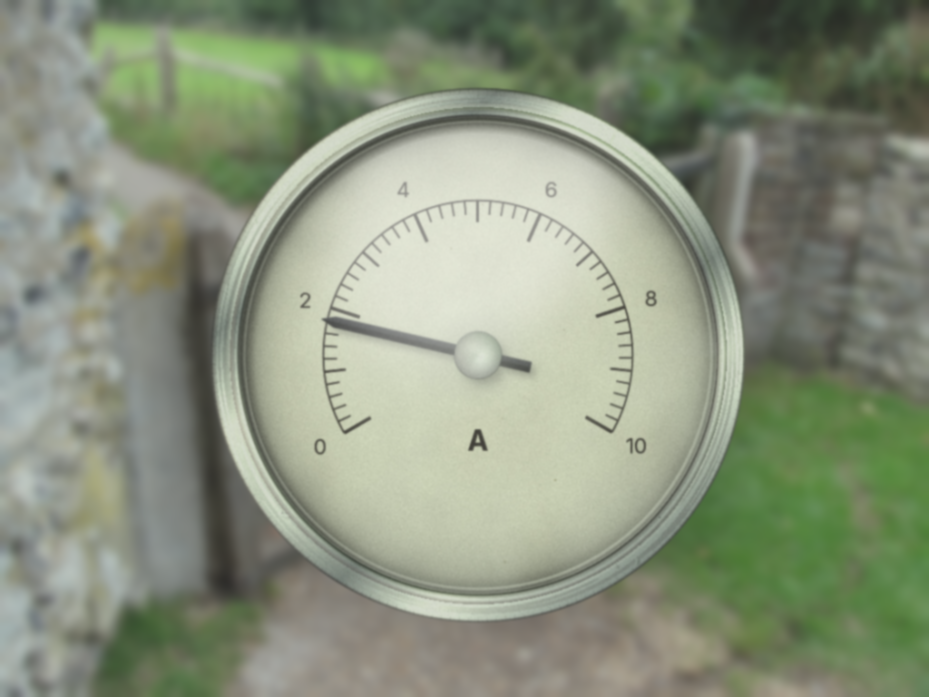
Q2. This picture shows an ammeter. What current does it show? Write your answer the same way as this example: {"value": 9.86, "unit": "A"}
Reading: {"value": 1.8, "unit": "A"}
